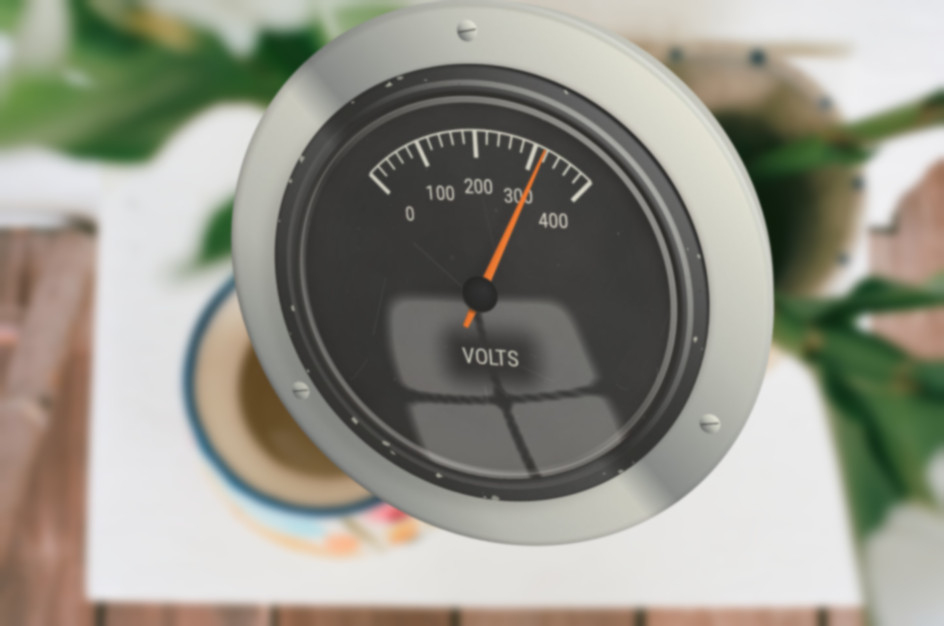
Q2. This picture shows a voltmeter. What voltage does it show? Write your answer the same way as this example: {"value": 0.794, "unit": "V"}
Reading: {"value": 320, "unit": "V"}
